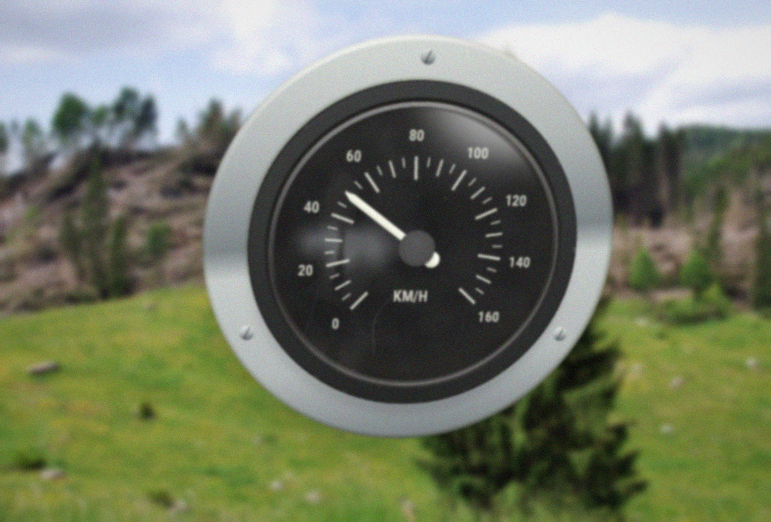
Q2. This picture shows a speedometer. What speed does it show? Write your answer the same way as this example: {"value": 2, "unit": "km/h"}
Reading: {"value": 50, "unit": "km/h"}
